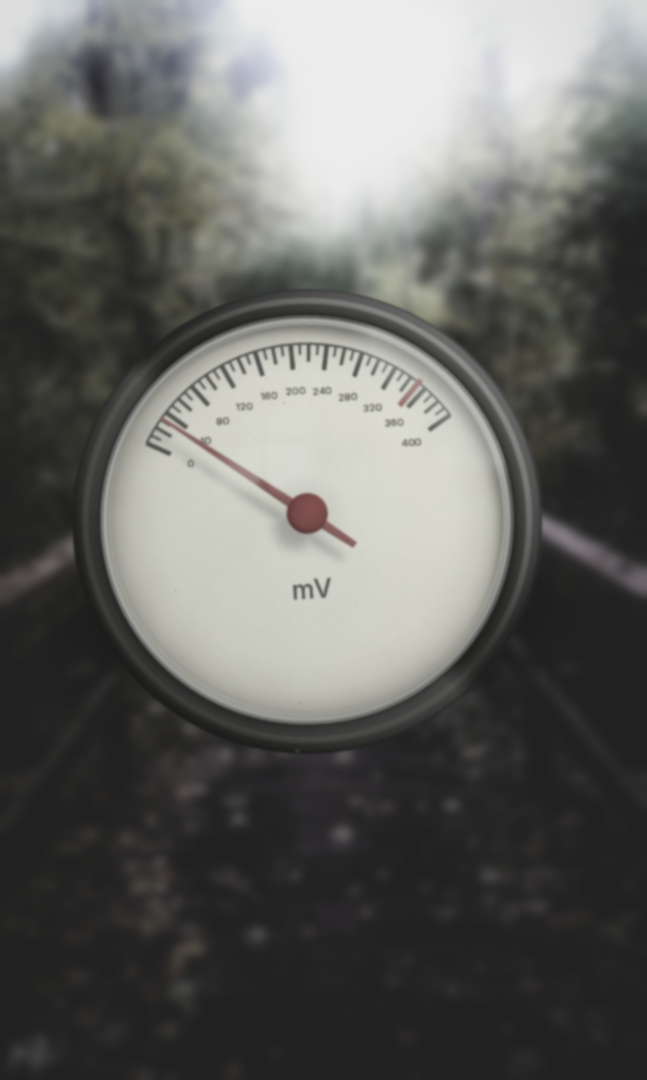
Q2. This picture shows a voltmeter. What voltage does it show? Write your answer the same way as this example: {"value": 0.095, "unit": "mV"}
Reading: {"value": 30, "unit": "mV"}
